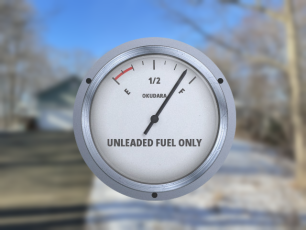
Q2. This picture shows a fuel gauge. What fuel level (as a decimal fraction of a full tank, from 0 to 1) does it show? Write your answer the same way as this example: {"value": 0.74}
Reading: {"value": 0.875}
